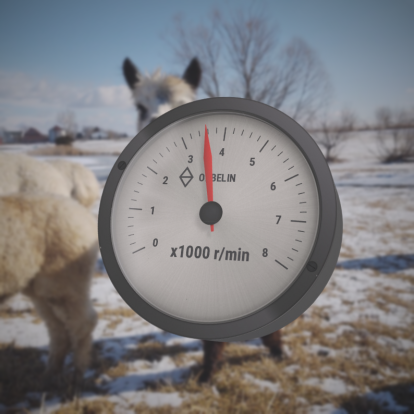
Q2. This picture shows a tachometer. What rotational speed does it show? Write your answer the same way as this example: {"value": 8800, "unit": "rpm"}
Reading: {"value": 3600, "unit": "rpm"}
